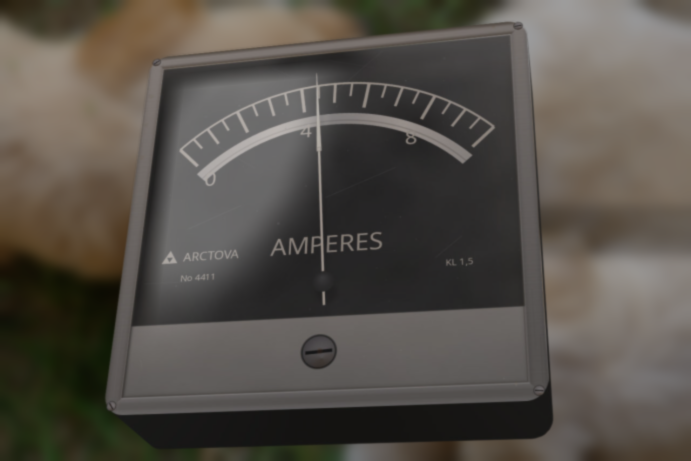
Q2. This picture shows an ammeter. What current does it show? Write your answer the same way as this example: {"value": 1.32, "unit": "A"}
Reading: {"value": 4.5, "unit": "A"}
